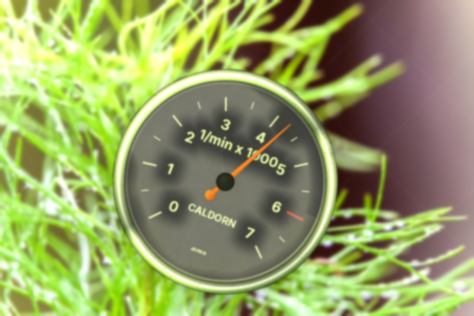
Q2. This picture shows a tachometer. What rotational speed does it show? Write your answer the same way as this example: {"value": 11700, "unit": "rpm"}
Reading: {"value": 4250, "unit": "rpm"}
